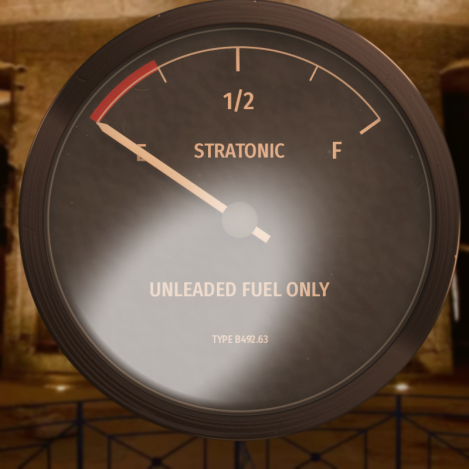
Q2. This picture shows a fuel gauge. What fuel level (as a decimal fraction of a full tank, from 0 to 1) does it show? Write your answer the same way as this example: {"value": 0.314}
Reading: {"value": 0}
